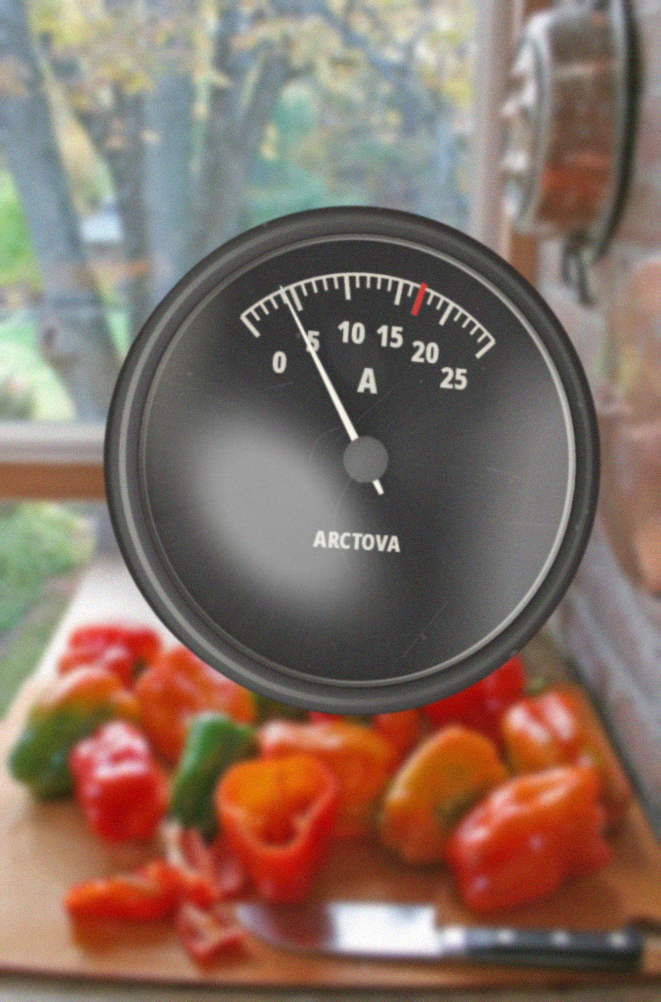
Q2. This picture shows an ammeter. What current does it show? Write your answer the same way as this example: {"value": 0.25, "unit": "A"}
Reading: {"value": 4, "unit": "A"}
